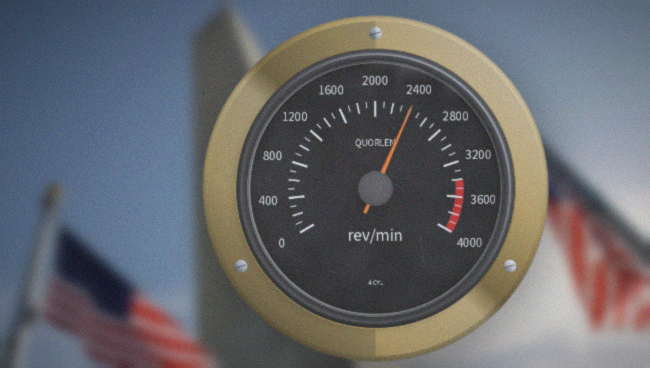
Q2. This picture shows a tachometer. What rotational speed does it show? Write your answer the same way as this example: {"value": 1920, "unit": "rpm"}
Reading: {"value": 2400, "unit": "rpm"}
